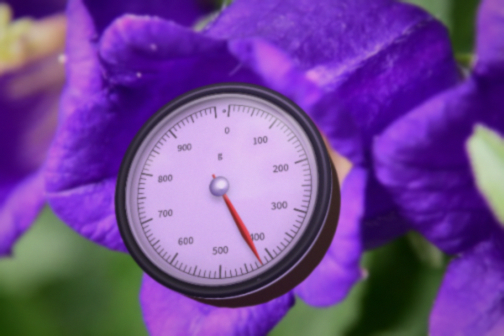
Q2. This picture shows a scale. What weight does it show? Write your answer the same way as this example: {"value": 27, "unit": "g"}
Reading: {"value": 420, "unit": "g"}
